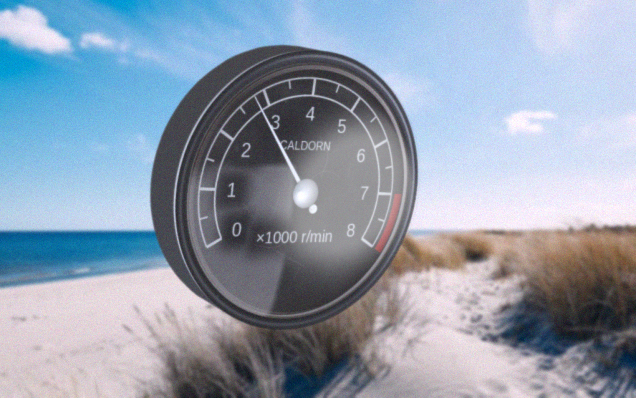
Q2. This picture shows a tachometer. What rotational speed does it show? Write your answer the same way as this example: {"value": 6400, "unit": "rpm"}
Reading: {"value": 2750, "unit": "rpm"}
